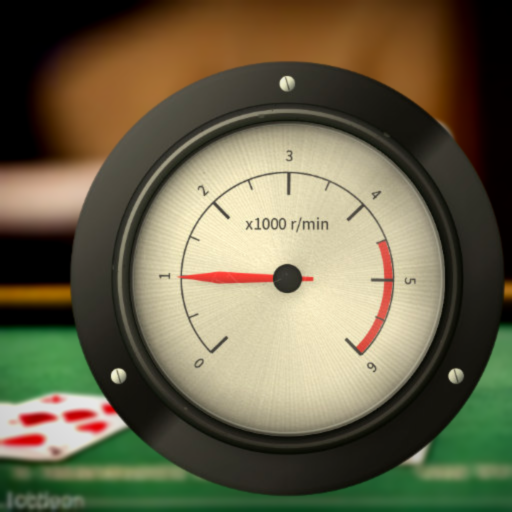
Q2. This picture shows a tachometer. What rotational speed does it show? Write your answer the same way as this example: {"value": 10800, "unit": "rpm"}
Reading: {"value": 1000, "unit": "rpm"}
